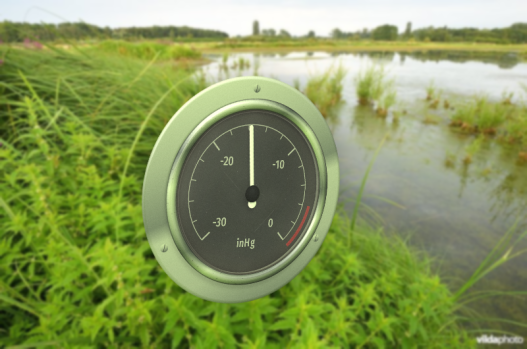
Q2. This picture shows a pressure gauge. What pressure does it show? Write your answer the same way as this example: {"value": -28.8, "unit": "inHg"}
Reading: {"value": -16, "unit": "inHg"}
